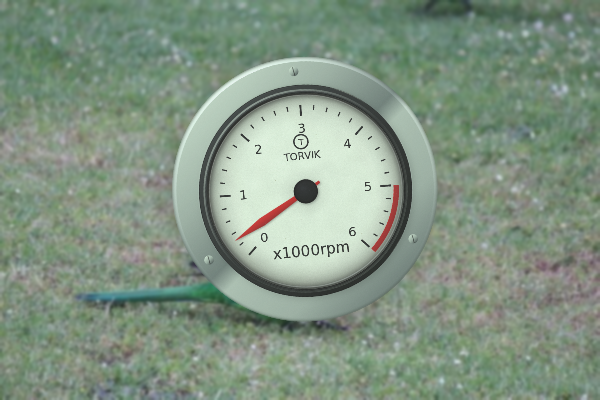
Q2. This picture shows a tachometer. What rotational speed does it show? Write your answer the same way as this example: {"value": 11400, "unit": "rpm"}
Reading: {"value": 300, "unit": "rpm"}
